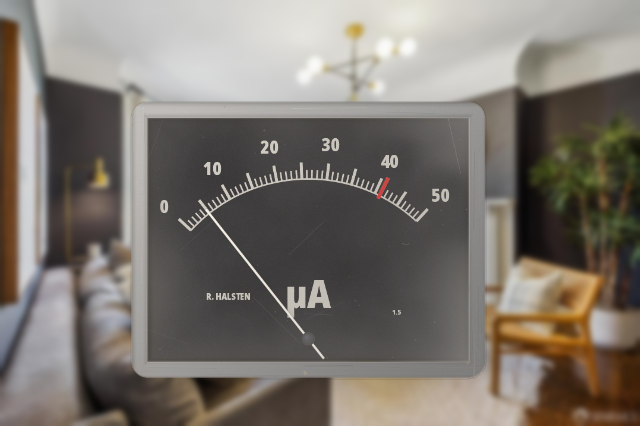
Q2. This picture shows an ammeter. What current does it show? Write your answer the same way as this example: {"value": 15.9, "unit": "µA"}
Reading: {"value": 5, "unit": "µA"}
